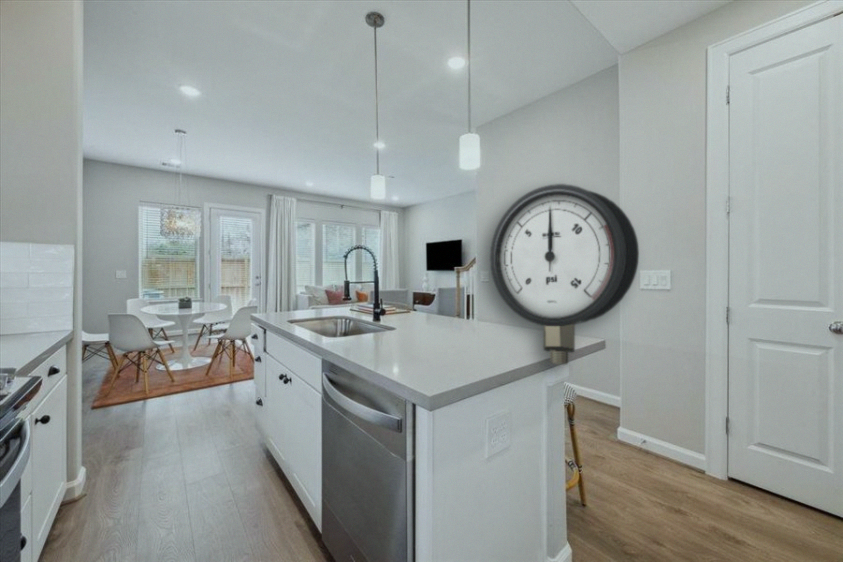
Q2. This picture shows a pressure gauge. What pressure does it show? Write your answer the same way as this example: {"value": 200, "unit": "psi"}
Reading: {"value": 7.5, "unit": "psi"}
